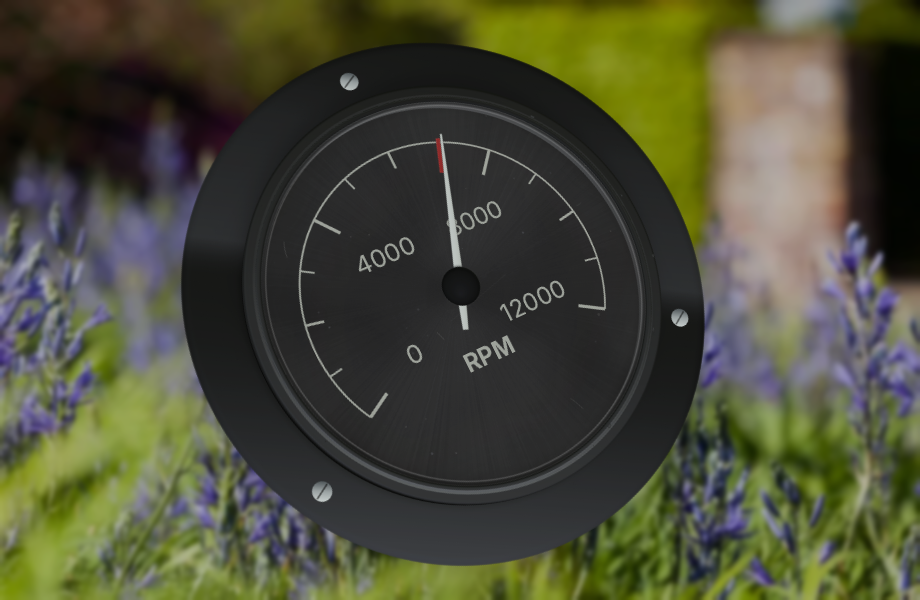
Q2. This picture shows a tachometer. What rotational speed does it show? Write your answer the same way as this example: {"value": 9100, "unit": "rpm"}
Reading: {"value": 7000, "unit": "rpm"}
